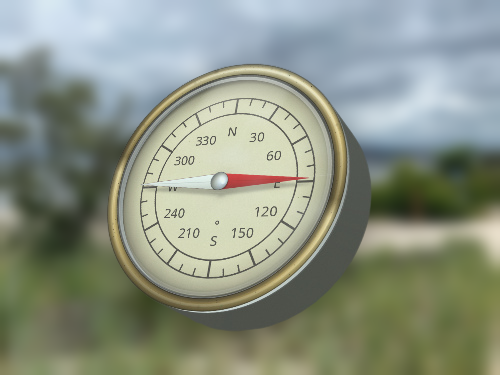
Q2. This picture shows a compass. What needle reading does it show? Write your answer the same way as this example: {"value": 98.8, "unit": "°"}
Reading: {"value": 90, "unit": "°"}
